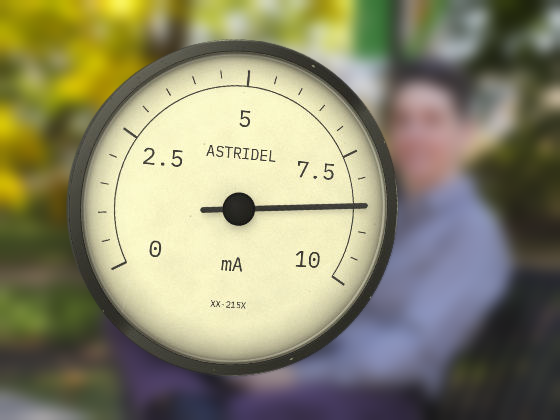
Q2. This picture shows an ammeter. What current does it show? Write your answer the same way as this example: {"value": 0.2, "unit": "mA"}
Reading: {"value": 8.5, "unit": "mA"}
